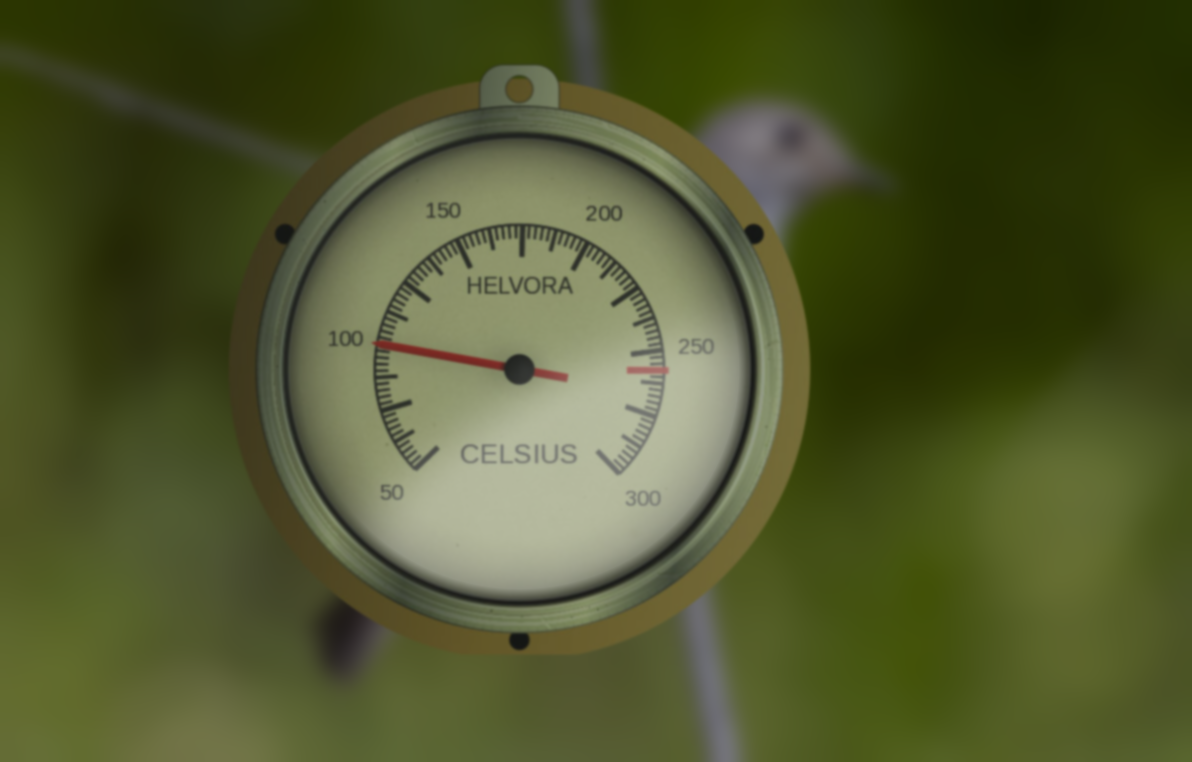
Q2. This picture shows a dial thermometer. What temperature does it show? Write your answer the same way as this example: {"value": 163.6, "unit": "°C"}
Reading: {"value": 100, "unit": "°C"}
